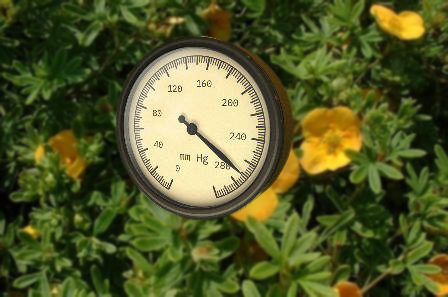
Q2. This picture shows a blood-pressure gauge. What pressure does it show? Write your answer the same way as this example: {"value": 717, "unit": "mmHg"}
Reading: {"value": 270, "unit": "mmHg"}
